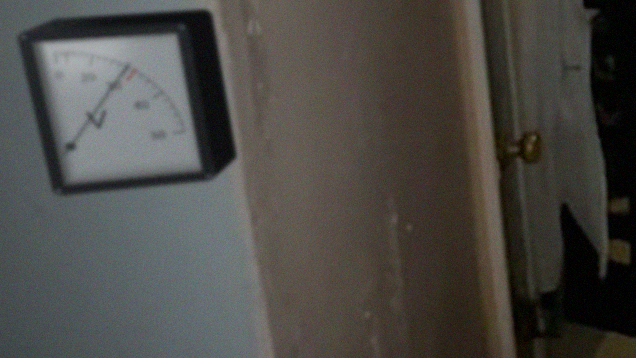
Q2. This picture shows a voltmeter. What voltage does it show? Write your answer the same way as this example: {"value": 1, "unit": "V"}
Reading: {"value": 30, "unit": "V"}
